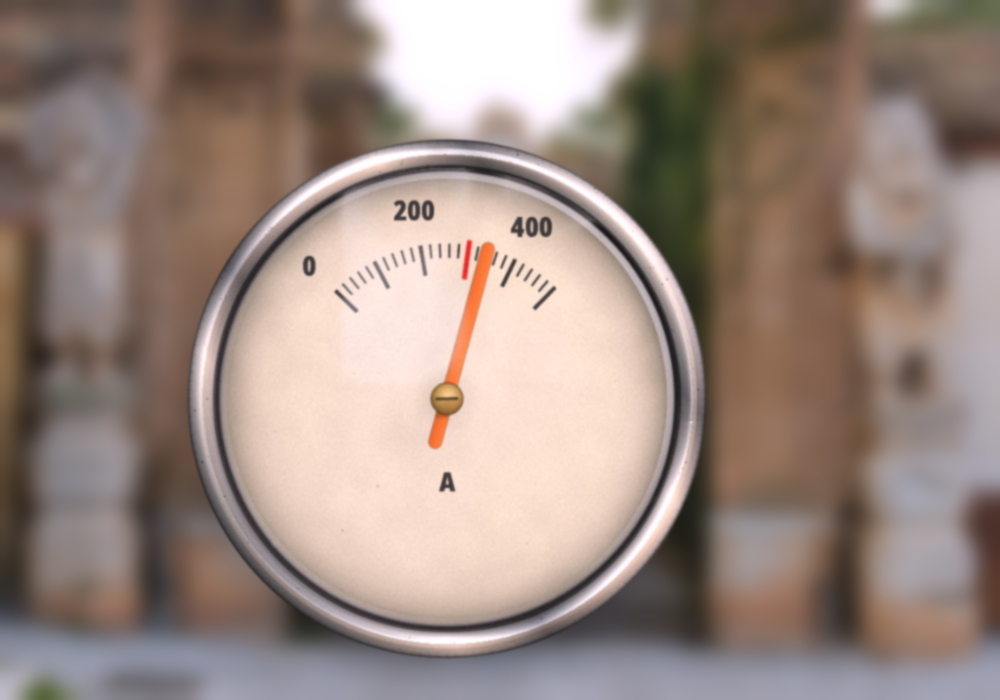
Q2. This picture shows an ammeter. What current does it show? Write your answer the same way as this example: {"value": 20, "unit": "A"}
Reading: {"value": 340, "unit": "A"}
